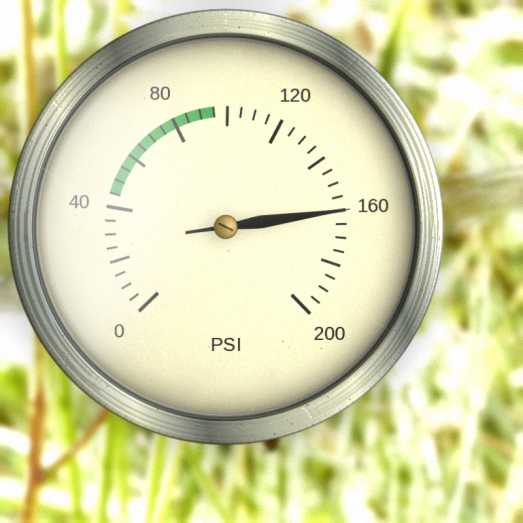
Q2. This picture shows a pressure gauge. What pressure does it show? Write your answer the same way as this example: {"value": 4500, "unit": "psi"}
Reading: {"value": 160, "unit": "psi"}
